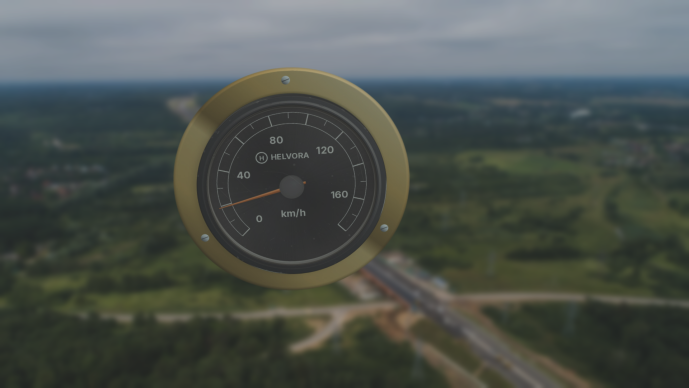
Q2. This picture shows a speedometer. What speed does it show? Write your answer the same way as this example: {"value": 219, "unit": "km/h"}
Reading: {"value": 20, "unit": "km/h"}
